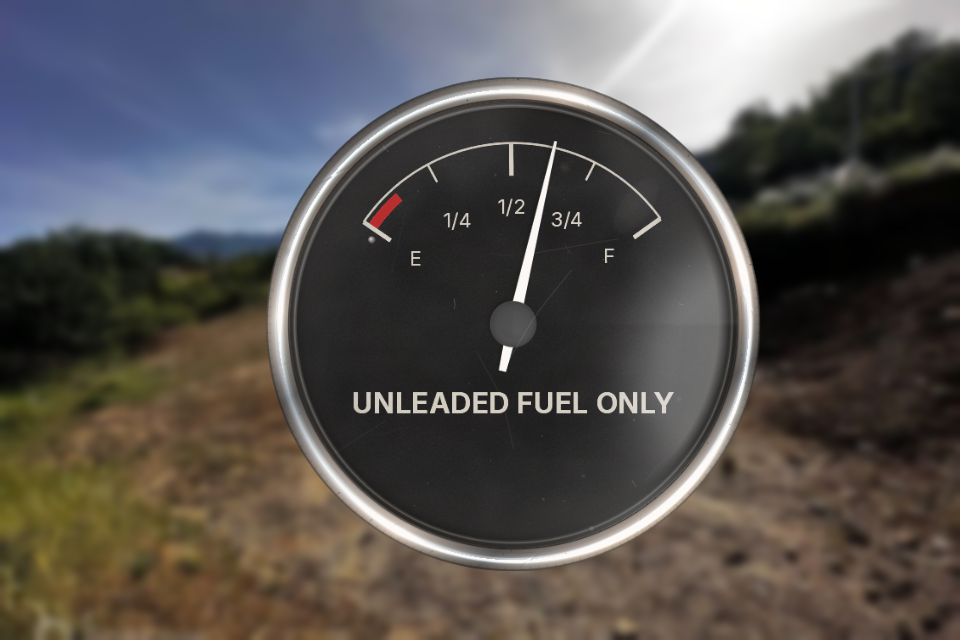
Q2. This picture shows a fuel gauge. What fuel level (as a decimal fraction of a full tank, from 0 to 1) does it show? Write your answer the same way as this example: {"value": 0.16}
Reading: {"value": 0.625}
